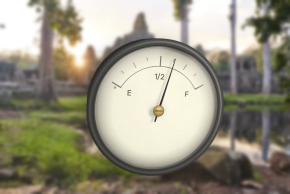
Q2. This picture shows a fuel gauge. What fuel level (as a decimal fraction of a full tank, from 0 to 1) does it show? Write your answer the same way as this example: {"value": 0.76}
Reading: {"value": 0.625}
